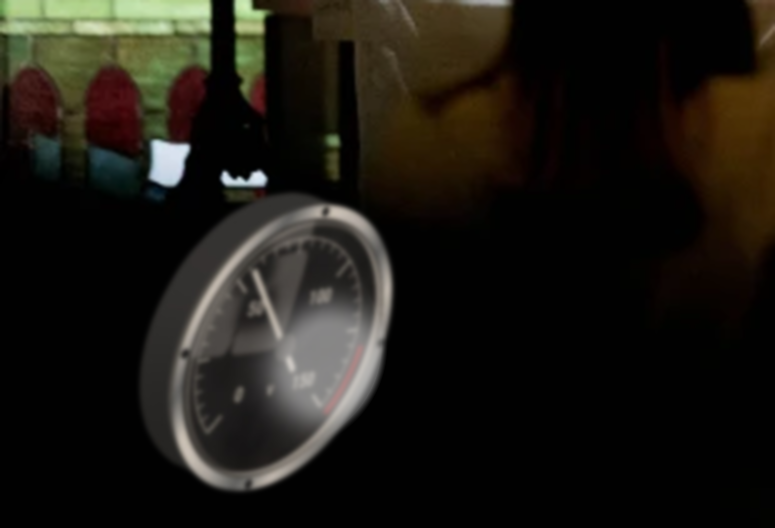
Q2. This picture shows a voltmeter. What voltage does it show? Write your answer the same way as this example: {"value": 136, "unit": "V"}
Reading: {"value": 55, "unit": "V"}
